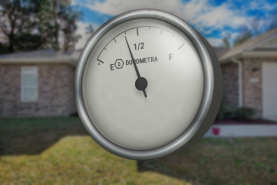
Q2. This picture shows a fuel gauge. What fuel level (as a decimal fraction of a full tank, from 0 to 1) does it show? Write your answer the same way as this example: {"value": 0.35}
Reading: {"value": 0.375}
